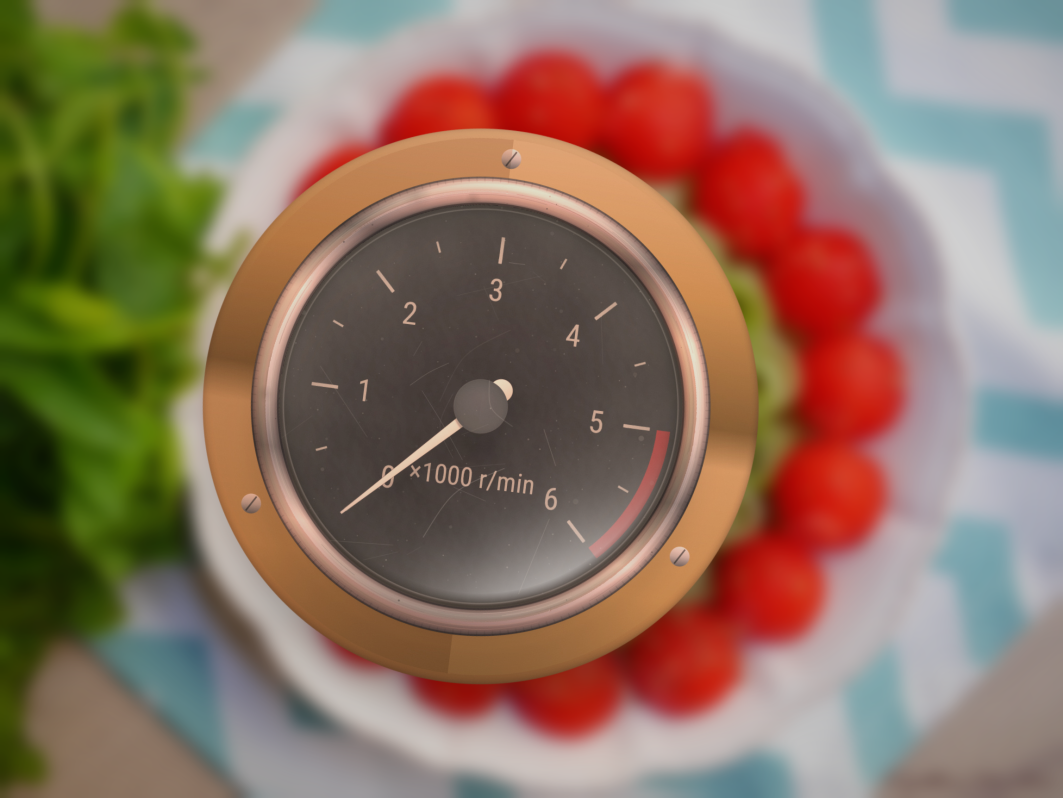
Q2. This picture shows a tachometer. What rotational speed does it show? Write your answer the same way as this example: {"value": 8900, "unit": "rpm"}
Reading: {"value": 0, "unit": "rpm"}
